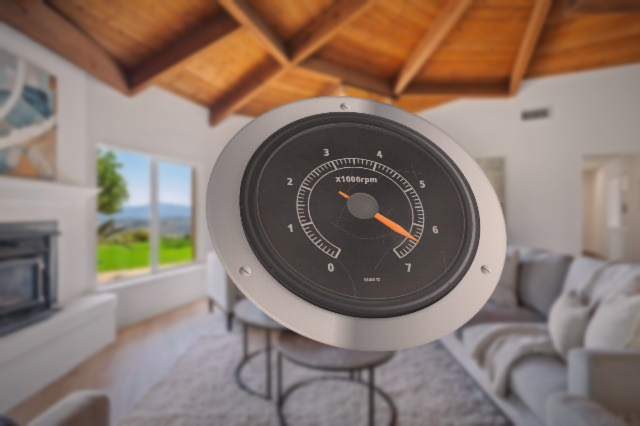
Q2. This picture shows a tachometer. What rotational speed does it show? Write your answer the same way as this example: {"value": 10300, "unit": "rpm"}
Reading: {"value": 6500, "unit": "rpm"}
